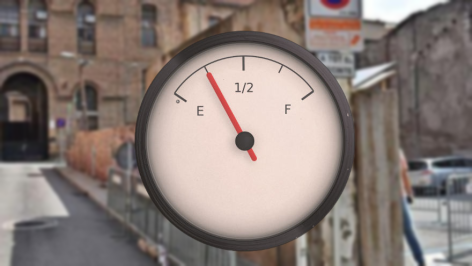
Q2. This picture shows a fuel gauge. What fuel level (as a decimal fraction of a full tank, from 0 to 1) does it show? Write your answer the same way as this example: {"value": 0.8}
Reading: {"value": 0.25}
